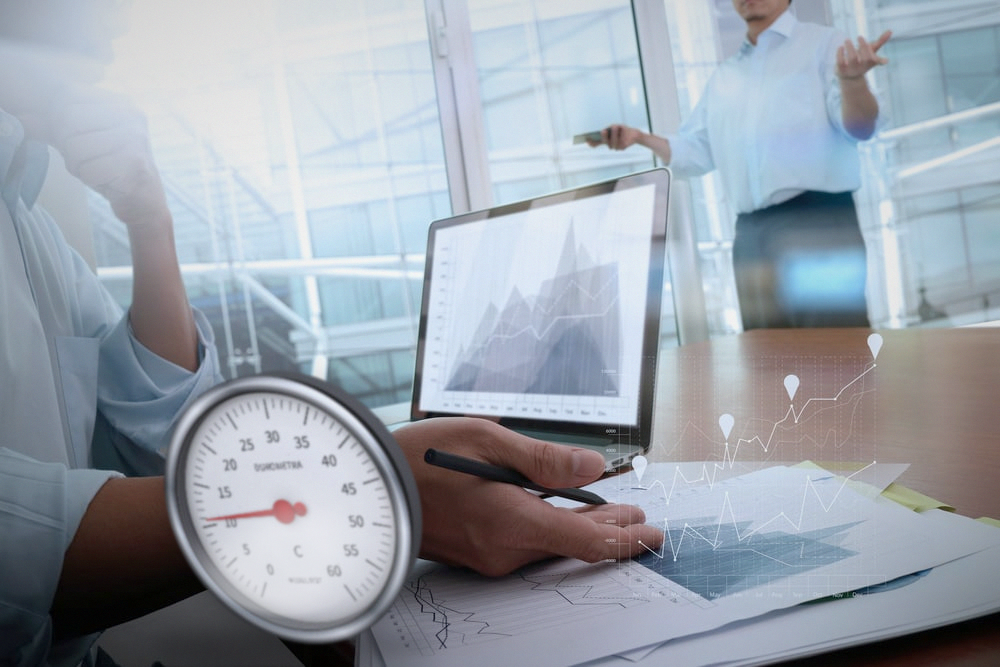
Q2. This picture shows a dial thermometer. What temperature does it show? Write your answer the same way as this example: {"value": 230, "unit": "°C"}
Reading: {"value": 11, "unit": "°C"}
